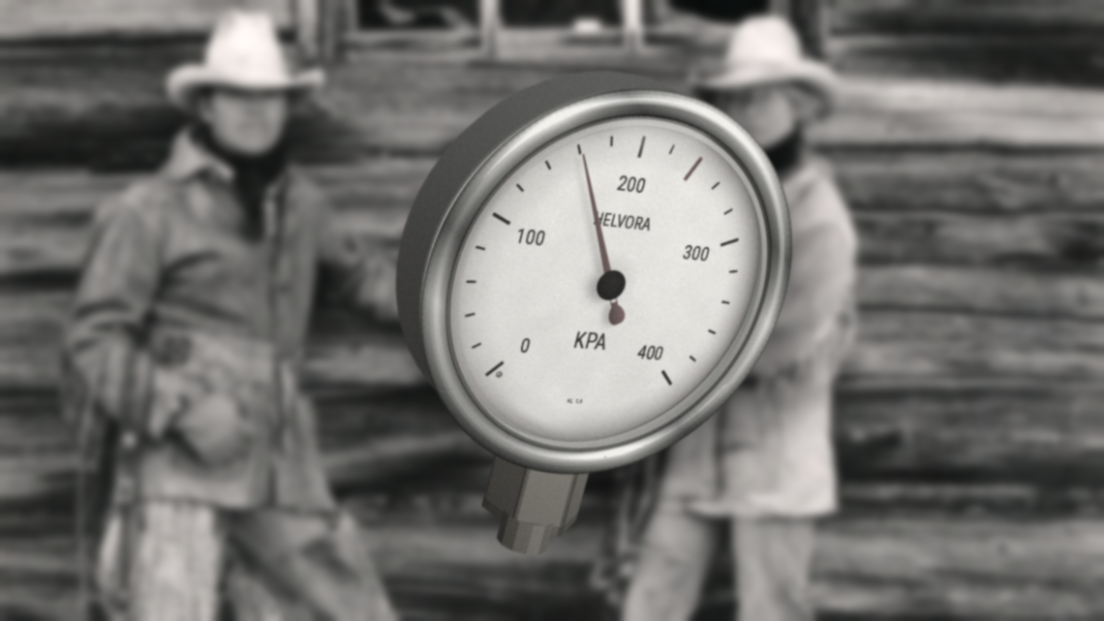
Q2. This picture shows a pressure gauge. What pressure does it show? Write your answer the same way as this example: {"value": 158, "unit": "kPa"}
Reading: {"value": 160, "unit": "kPa"}
